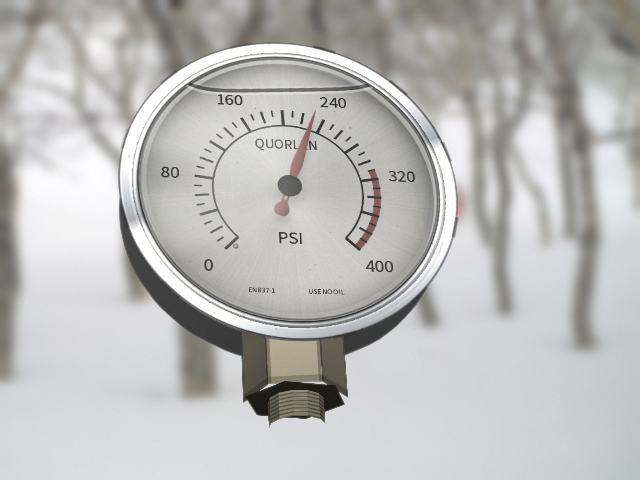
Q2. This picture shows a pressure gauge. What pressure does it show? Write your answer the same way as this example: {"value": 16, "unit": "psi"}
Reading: {"value": 230, "unit": "psi"}
